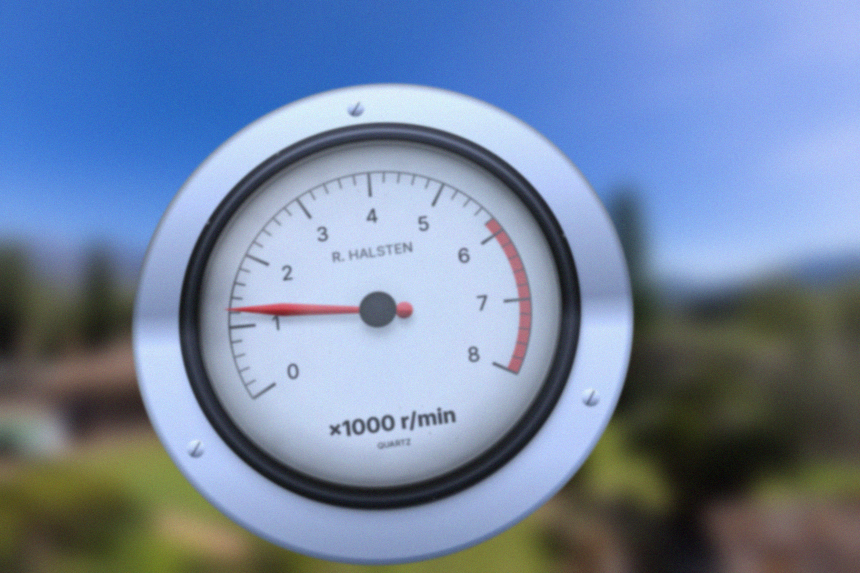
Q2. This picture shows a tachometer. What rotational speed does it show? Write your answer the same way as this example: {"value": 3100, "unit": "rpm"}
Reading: {"value": 1200, "unit": "rpm"}
